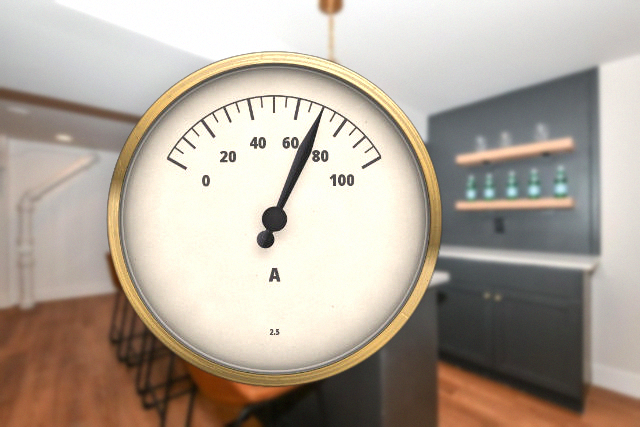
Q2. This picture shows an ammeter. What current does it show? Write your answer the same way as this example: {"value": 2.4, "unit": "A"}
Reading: {"value": 70, "unit": "A"}
